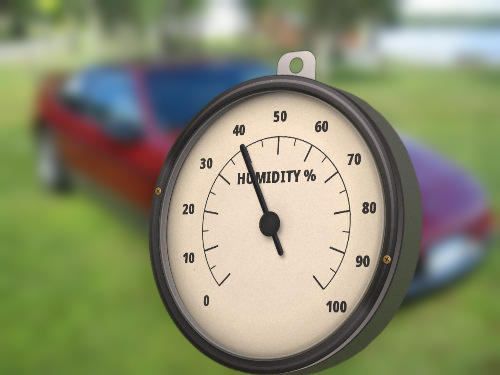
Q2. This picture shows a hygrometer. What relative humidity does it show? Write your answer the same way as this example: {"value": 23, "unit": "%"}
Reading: {"value": 40, "unit": "%"}
